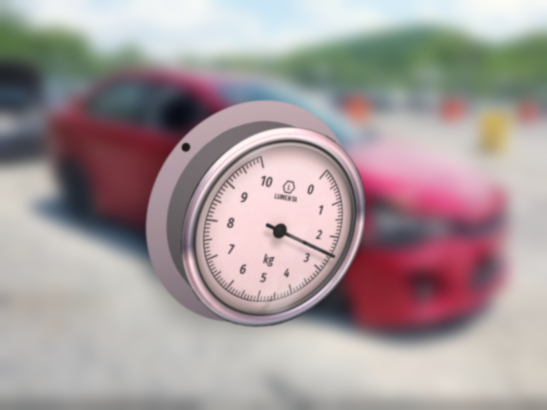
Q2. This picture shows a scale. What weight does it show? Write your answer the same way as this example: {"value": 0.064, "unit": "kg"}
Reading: {"value": 2.5, "unit": "kg"}
